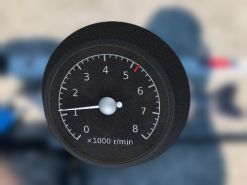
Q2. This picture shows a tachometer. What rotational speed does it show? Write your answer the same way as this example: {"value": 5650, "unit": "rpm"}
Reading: {"value": 1200, "unit": "rpm"}
